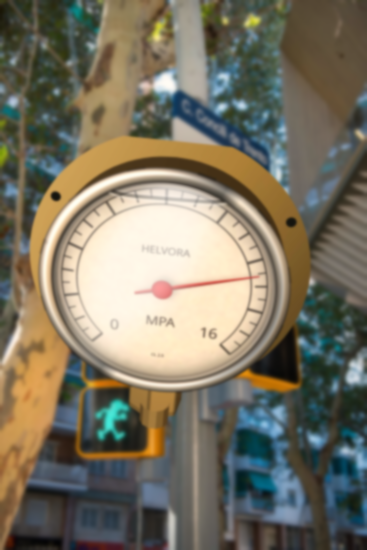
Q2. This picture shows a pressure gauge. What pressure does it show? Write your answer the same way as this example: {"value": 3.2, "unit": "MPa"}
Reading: {"value": 12.5, "unit": "MPa"}
